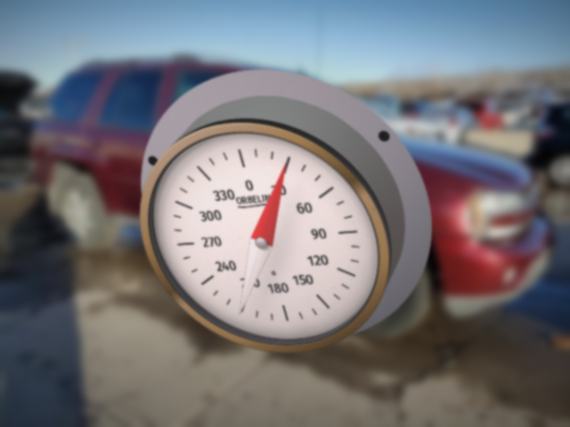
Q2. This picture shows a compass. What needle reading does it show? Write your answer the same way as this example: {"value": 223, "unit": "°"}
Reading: {"value": 30, "unit": "°"}
